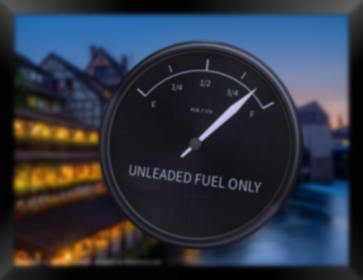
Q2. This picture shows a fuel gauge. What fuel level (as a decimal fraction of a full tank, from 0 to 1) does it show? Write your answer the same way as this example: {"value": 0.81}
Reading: {"value": 0.875}
